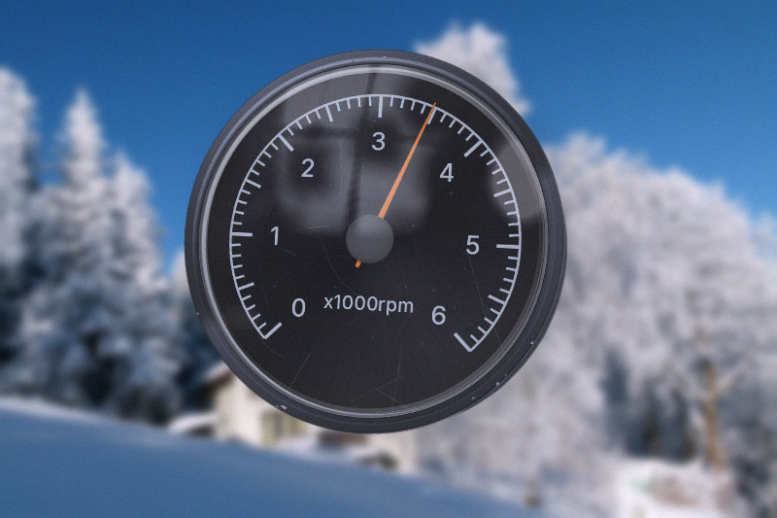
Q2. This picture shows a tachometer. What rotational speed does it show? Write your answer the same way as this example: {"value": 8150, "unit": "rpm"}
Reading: {"value": 3500, "unit": "rpm"}
